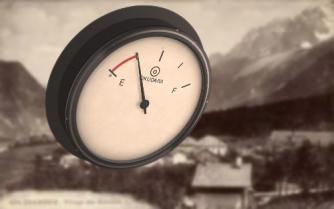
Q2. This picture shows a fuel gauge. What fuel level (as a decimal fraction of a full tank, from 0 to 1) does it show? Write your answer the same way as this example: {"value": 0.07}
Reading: {"value": 0.25}
